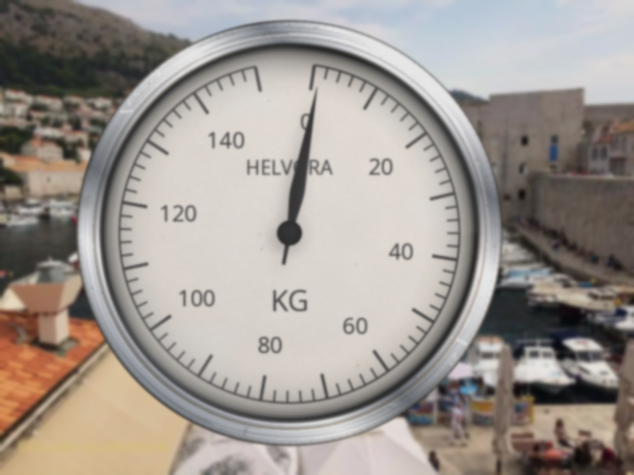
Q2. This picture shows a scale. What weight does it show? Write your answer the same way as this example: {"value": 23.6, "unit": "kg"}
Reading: {"value": 1, "unit": "kg"}
